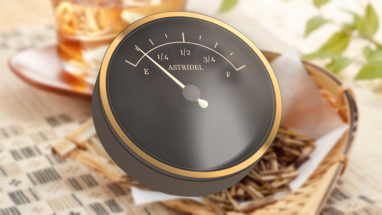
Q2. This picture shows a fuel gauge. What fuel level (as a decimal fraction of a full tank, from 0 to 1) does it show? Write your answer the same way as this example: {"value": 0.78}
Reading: {"value": 0.125}
